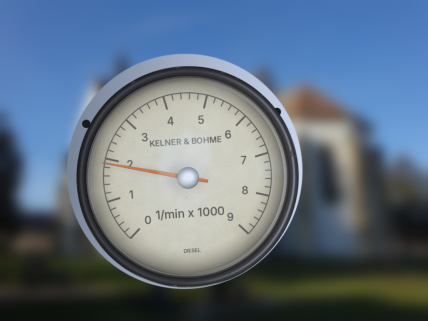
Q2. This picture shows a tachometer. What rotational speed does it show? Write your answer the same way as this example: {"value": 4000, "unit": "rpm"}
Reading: {"value": 1900, "unit": "rpm"}
